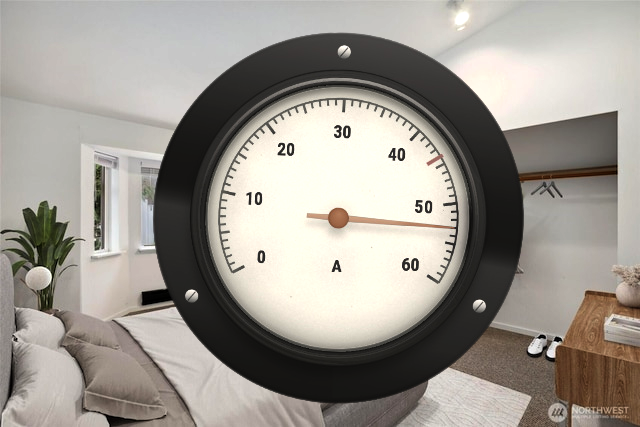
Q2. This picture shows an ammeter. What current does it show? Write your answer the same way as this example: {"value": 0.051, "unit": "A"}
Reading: {"value": 53, "unit": "A"}
